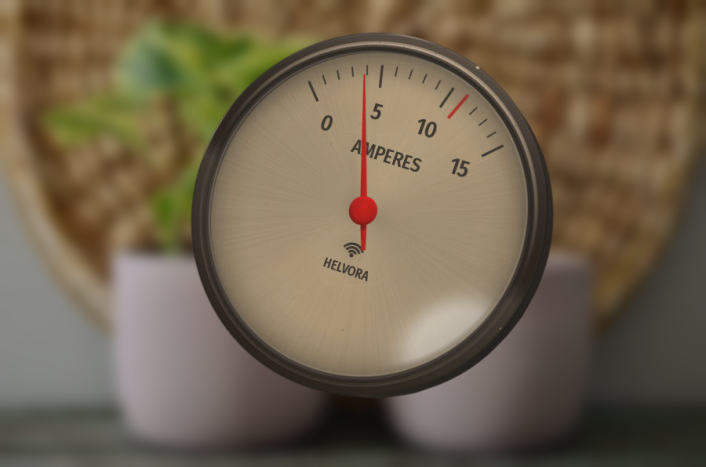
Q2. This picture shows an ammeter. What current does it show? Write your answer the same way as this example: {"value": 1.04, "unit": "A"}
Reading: {"value": 4, "unit": "A"}
